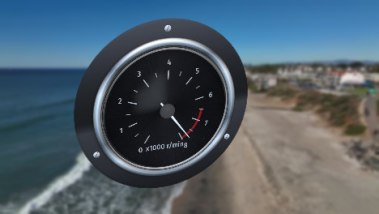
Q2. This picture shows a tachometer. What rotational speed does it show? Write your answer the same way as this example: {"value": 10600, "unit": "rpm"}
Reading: {"value": 7750, "unit": "rpm"}
